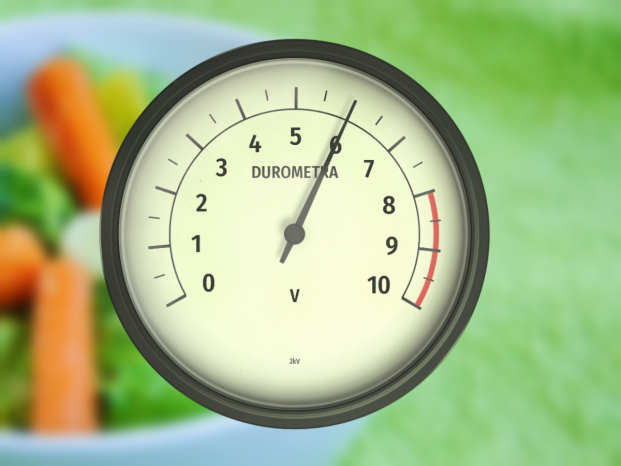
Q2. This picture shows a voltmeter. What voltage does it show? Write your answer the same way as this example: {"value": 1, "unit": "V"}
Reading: {"value": 6, "unit": "V"}
